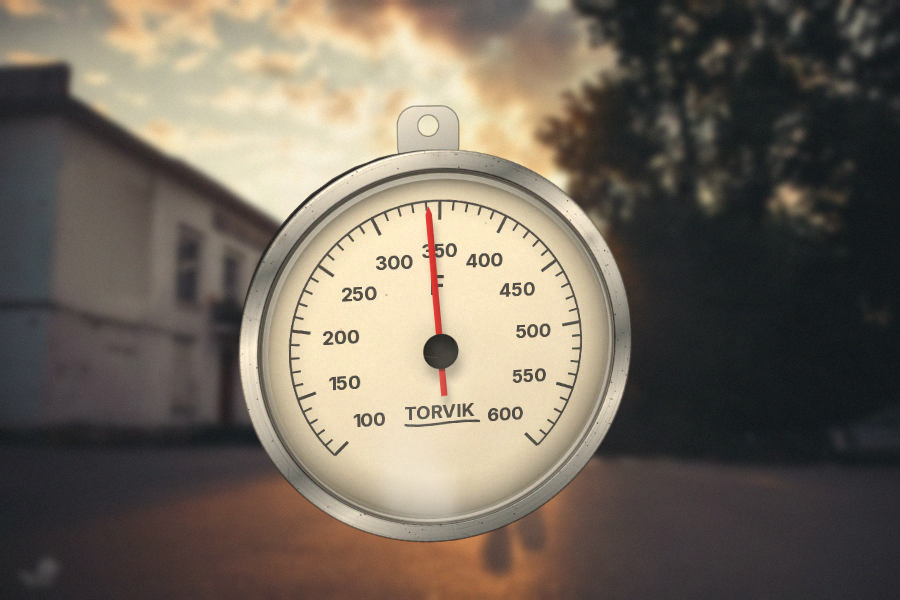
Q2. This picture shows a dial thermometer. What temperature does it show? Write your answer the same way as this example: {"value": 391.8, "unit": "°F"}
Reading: {"value": 340, "unit": "°F"}
